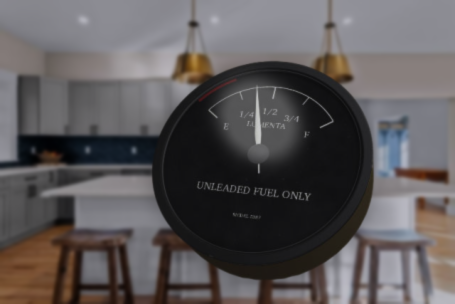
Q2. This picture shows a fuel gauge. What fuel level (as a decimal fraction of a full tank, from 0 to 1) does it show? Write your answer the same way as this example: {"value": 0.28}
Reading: {"value": 0.375}
